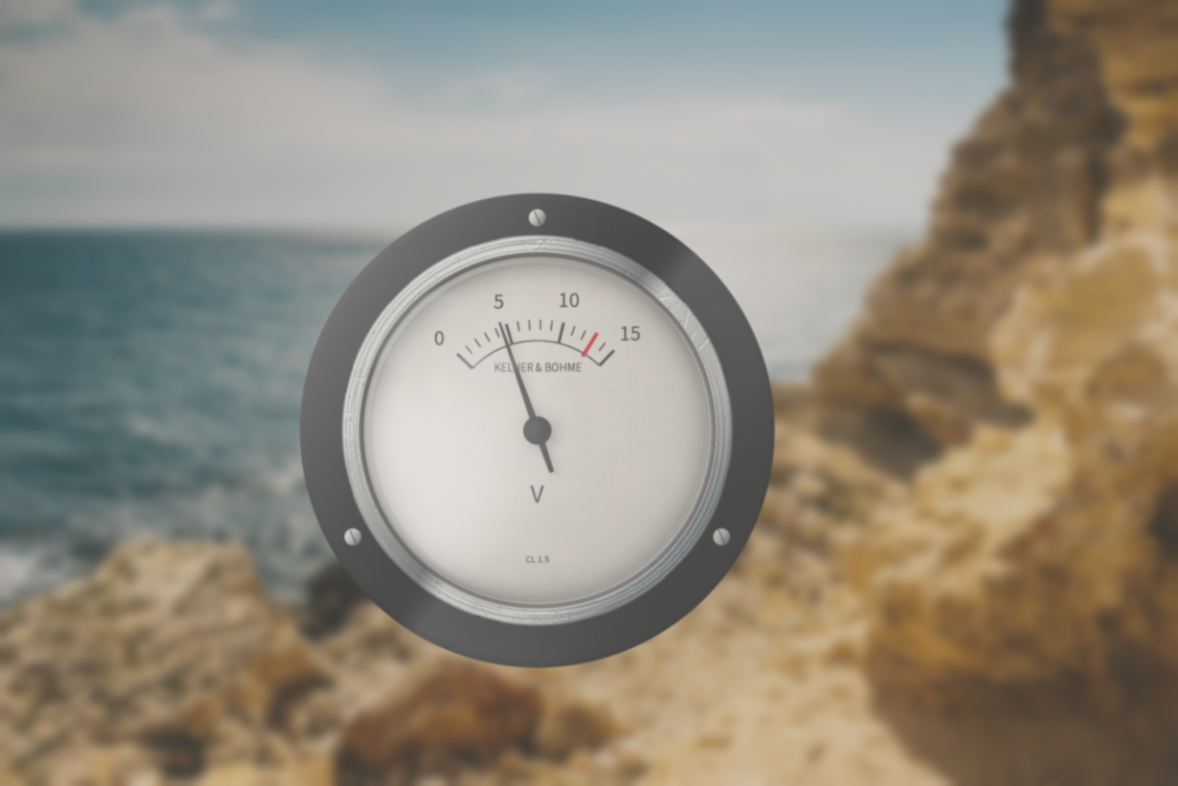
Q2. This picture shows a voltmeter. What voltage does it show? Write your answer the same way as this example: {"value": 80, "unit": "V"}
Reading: {"value": 4.5, "unit": "V"}
